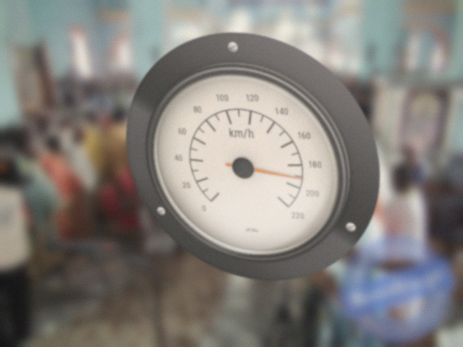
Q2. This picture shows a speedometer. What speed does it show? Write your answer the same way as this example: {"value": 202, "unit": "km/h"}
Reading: {"value": 190, "unit": "km/h"}
